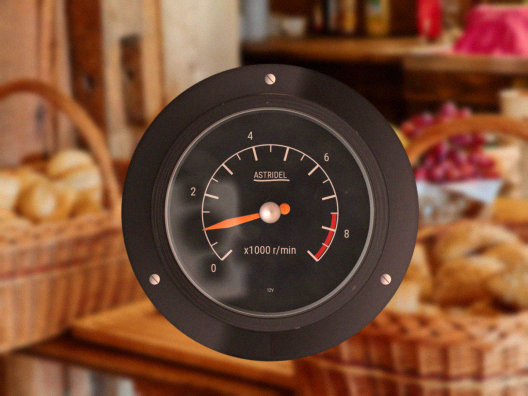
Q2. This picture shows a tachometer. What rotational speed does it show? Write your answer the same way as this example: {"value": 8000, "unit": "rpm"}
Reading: {"value": 1000, "unit": "rpm"}
